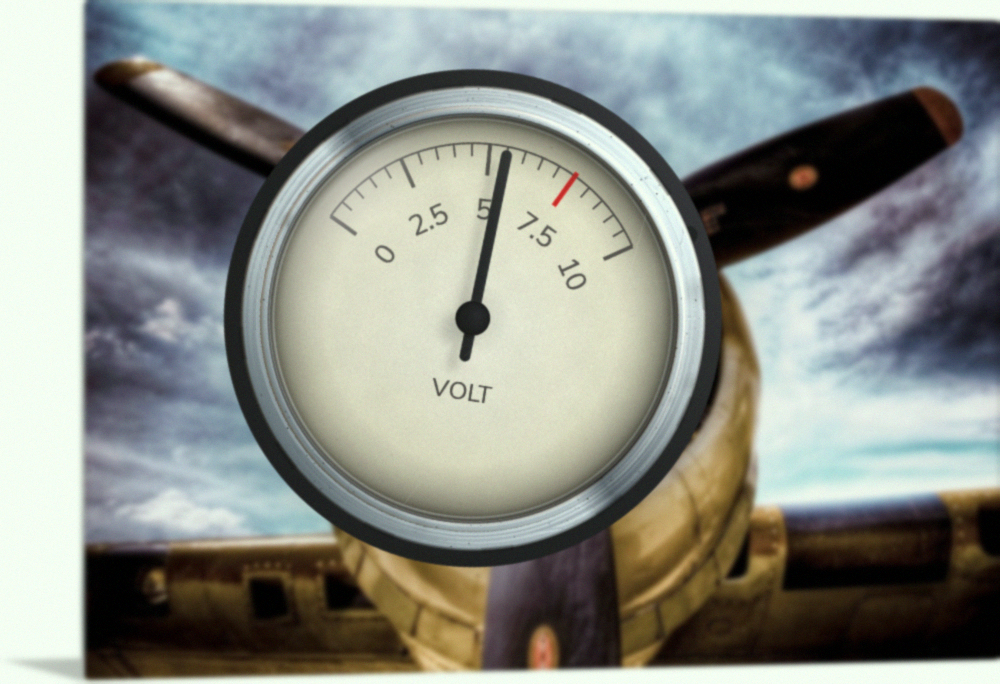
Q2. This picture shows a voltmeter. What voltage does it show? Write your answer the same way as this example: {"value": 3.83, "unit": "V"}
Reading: {"value": 5.5, "unit": "V"}
